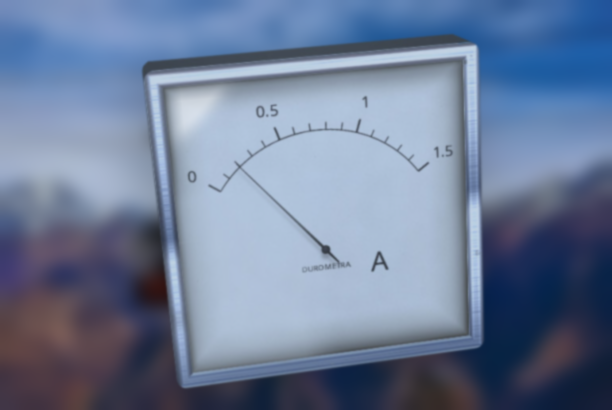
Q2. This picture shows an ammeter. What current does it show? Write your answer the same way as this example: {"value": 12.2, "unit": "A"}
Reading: {"value": 0.2, "unit": "A"}
